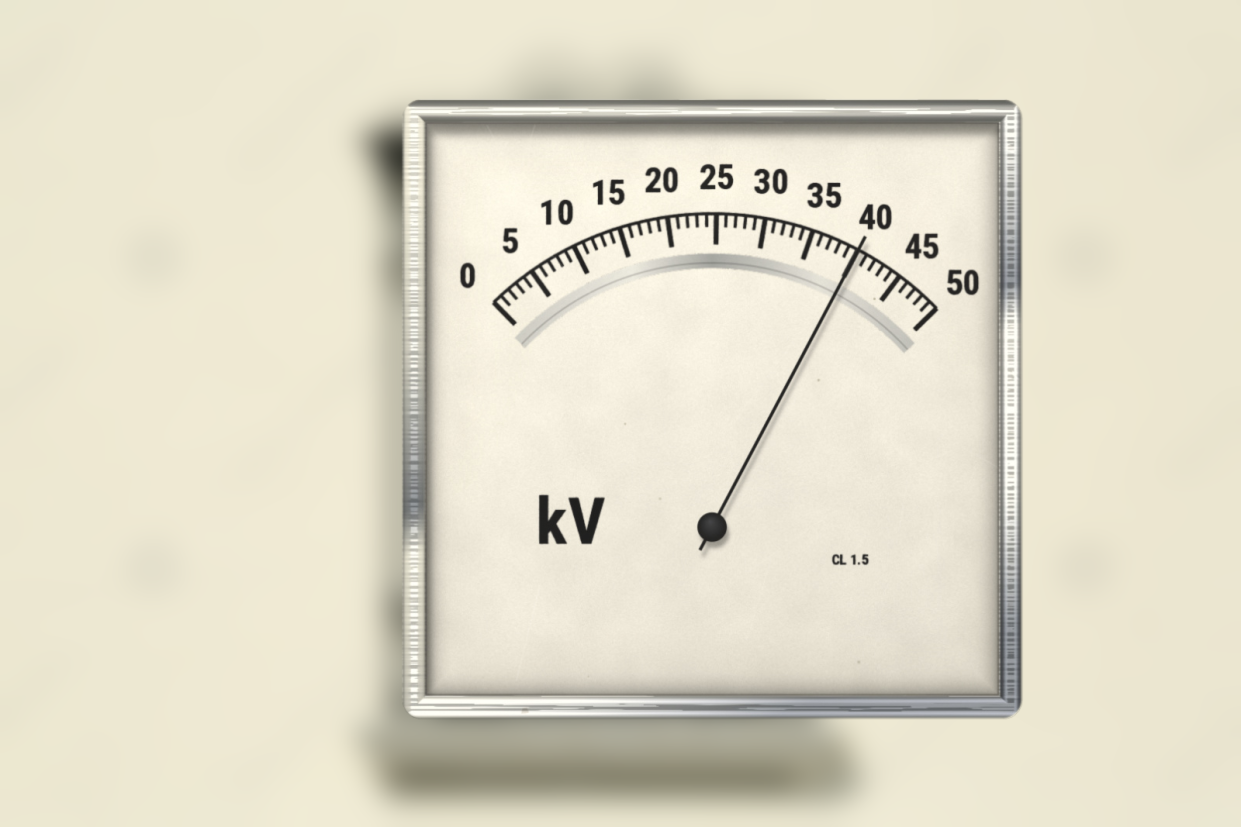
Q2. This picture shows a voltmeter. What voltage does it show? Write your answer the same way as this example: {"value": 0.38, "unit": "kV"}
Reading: {"value": 40, "unit": "kV"}
